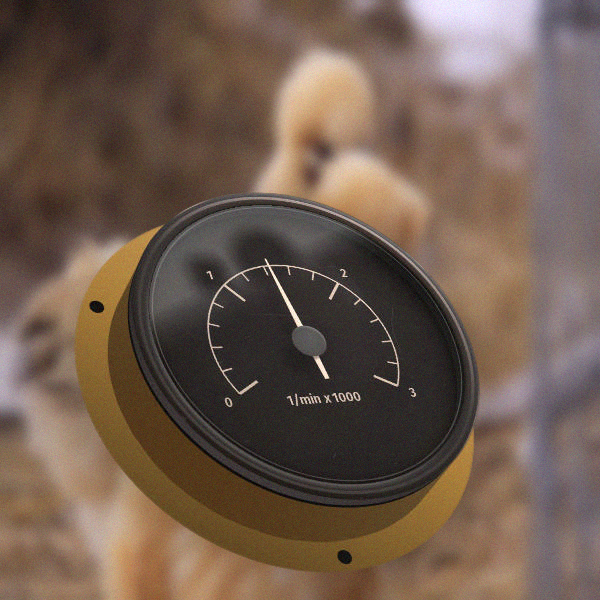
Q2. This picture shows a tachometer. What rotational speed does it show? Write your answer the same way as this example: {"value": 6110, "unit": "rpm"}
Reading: {"value": 1400, "unit": "rpm"}
